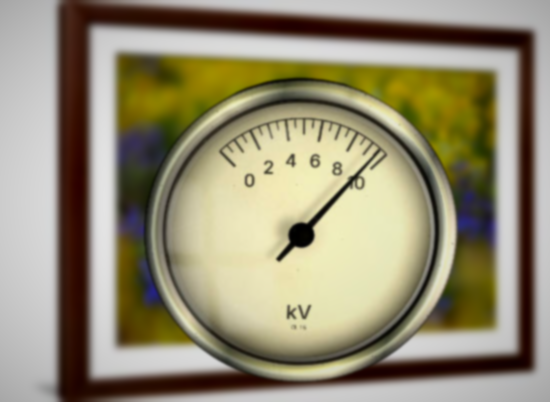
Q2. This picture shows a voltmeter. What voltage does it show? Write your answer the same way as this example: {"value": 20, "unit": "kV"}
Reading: {"value": 9.5, "unit": "kV"}
